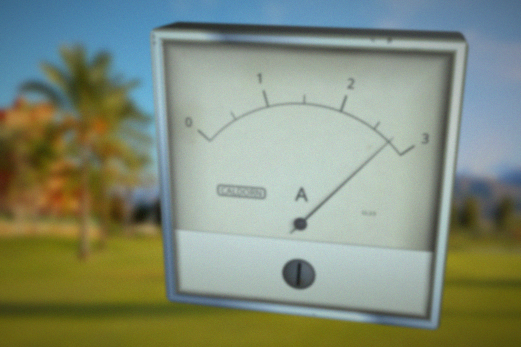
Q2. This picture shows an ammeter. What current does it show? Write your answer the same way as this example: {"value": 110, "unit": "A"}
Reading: {"value": 2.75, "unit": "A"}
